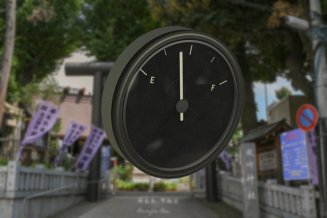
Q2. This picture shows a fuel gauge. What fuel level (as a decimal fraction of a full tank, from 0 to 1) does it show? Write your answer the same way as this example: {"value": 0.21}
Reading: {"value": 0.375}
